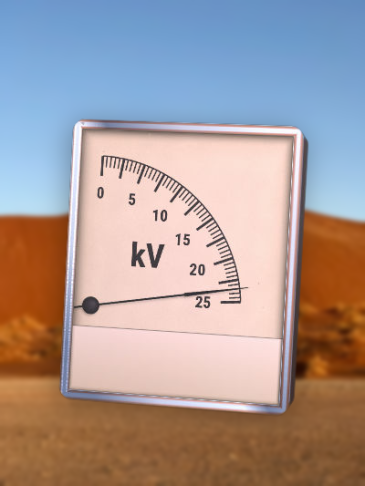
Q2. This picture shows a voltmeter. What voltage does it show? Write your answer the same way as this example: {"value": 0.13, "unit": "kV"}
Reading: {"value": 23.5, "unit": "kV"}
